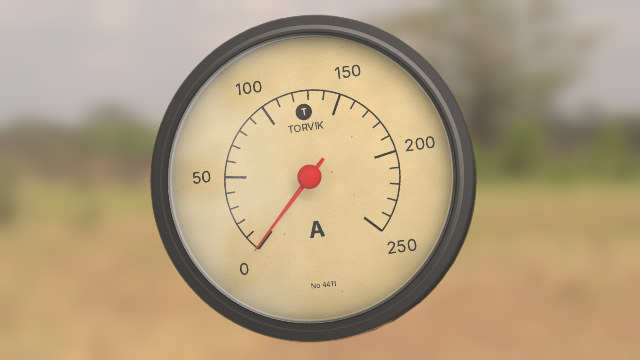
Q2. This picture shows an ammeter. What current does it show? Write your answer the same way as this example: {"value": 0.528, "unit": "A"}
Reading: {"value": 0, "unit": "A"}
